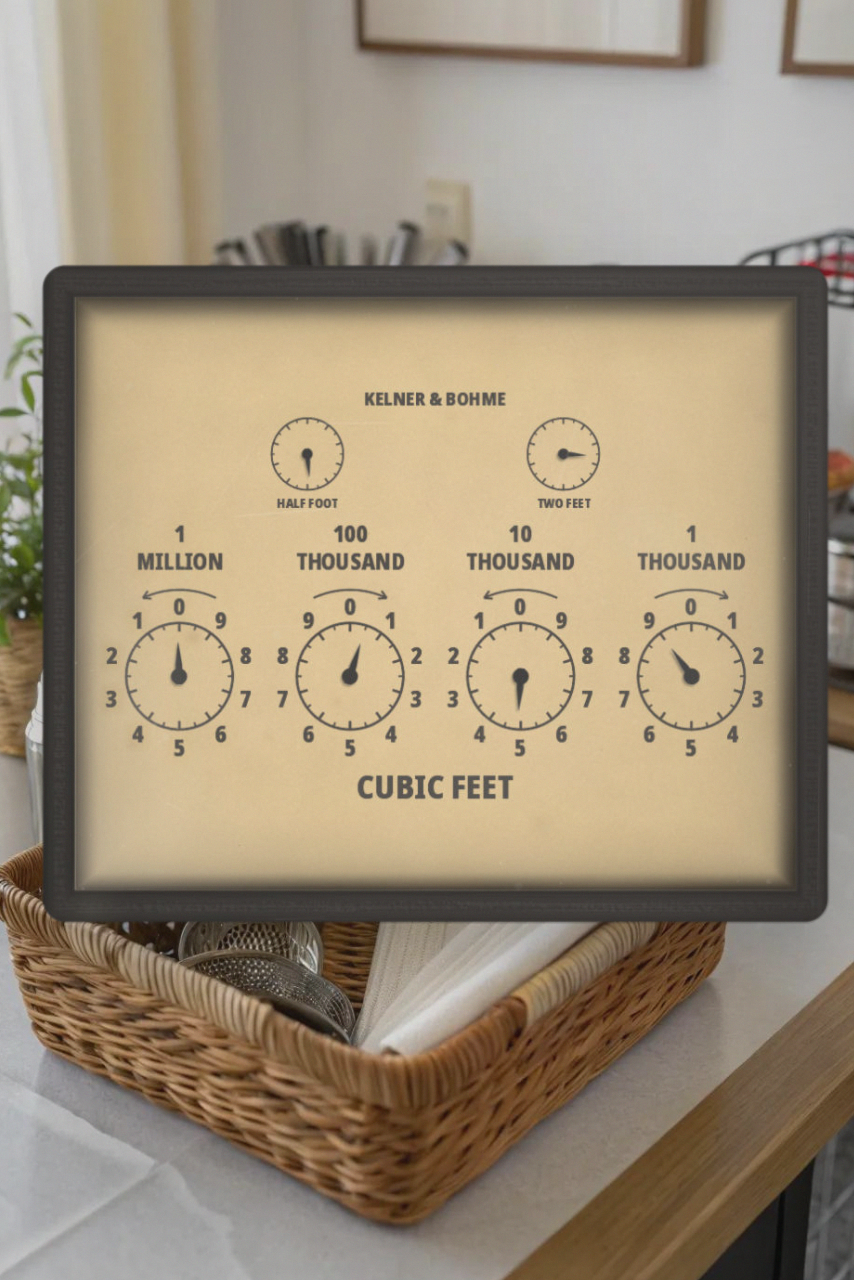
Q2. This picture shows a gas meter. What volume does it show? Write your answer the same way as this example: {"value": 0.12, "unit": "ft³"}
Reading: {"value": 4900, "unit": "ft³"}
